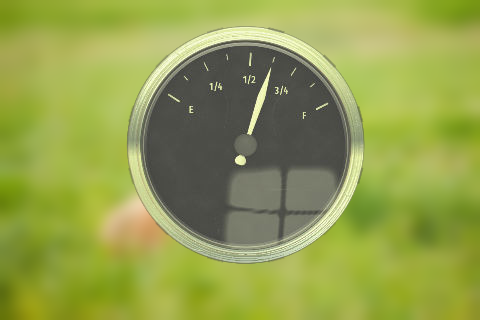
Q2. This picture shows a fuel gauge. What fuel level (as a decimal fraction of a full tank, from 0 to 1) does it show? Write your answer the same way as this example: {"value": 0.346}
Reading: {"value": 0.625}
